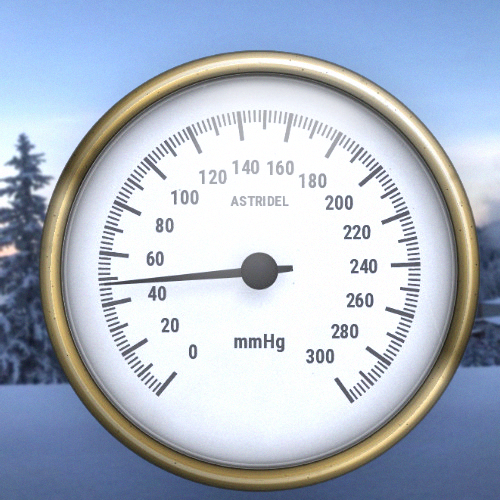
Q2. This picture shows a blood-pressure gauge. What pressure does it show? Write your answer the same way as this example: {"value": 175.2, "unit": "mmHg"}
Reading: {"value": 48, "unit": "mmHg"}
